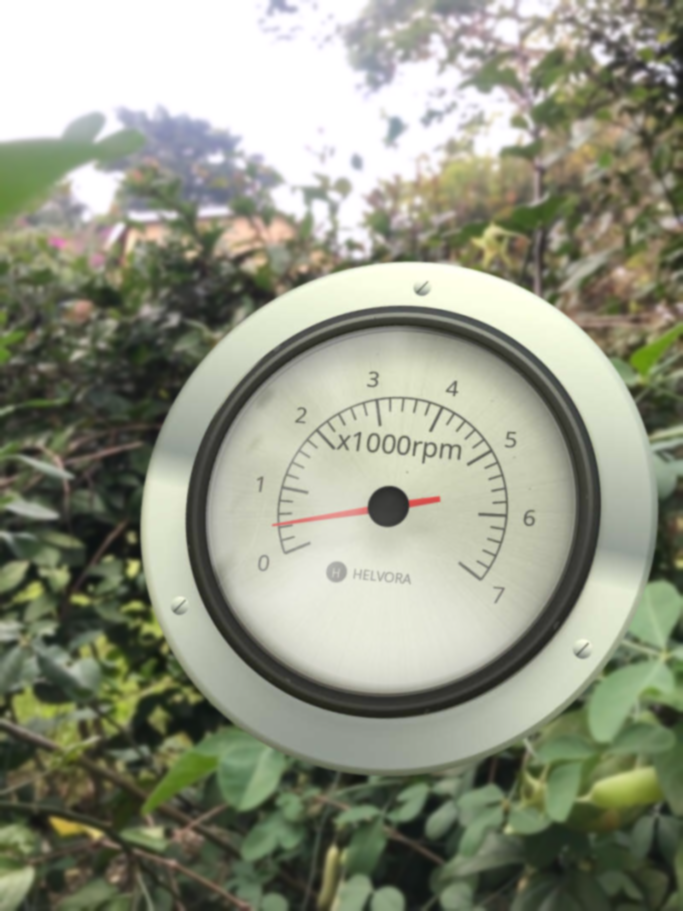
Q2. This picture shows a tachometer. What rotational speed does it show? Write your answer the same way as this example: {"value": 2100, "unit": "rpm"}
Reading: {"value": 400, "unit": "rpm"}
